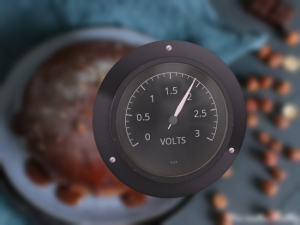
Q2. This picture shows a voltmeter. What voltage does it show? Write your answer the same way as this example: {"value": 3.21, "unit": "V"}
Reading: {"value": 1.9, "unit": "V"}
